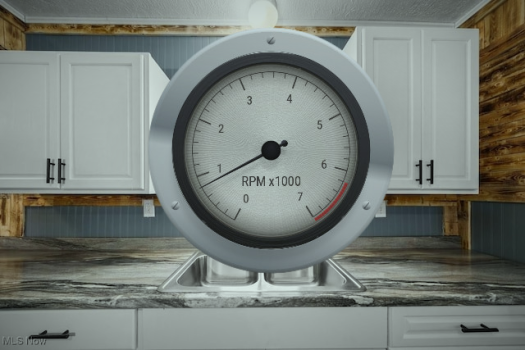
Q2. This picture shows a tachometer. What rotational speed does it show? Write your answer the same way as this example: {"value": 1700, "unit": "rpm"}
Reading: {"value": 800, "unit": "rpm"}
